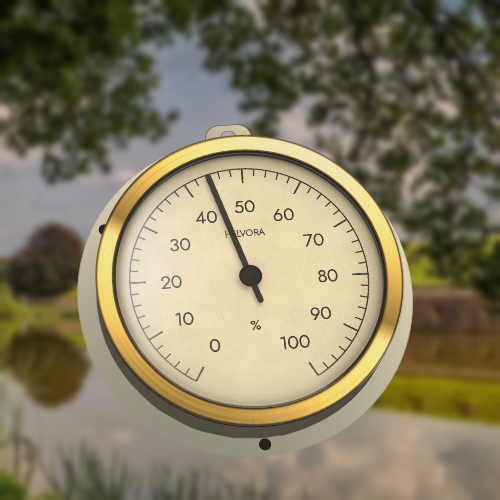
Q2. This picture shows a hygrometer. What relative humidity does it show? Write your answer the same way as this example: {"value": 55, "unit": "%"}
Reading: {"value": 44, "unit": "%"}
